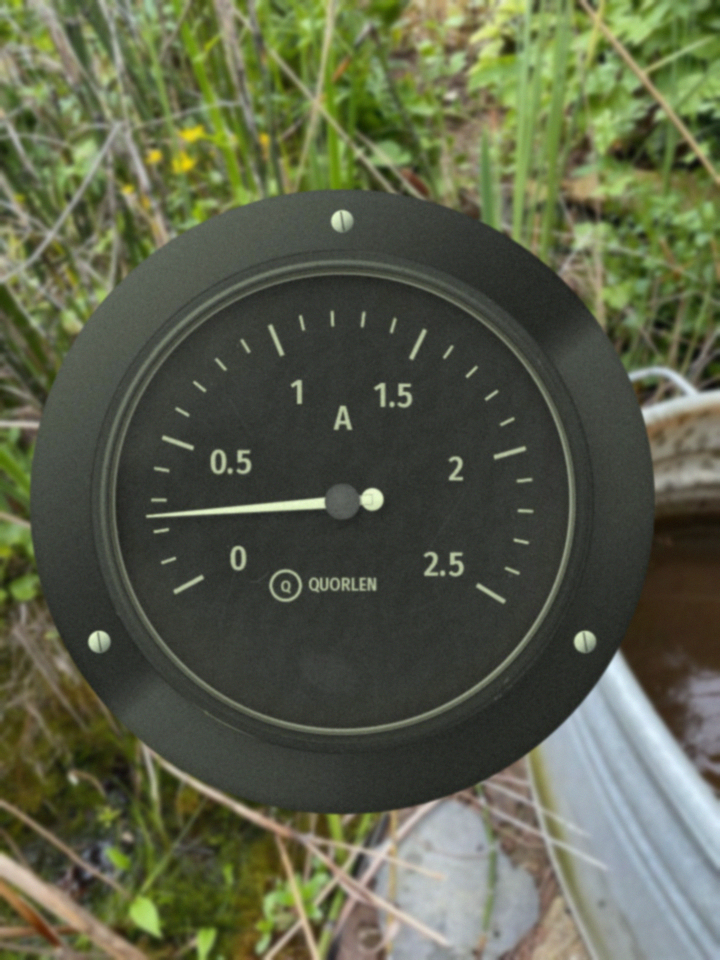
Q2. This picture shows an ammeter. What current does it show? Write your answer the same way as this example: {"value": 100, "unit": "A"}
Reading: {"value": 0.25, "unit": "A"}
